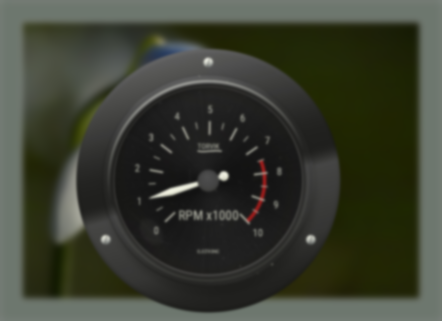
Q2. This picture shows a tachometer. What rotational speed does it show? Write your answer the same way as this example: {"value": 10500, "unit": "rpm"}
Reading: {"value": 1000, "unit": "rpm"}
